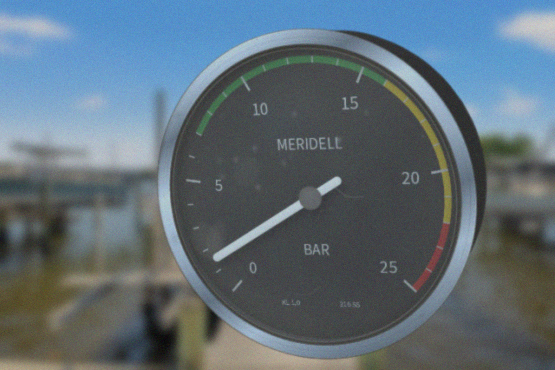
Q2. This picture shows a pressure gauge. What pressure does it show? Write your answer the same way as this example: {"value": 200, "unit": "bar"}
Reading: {"value": 1.5, "unit": "bar"}
